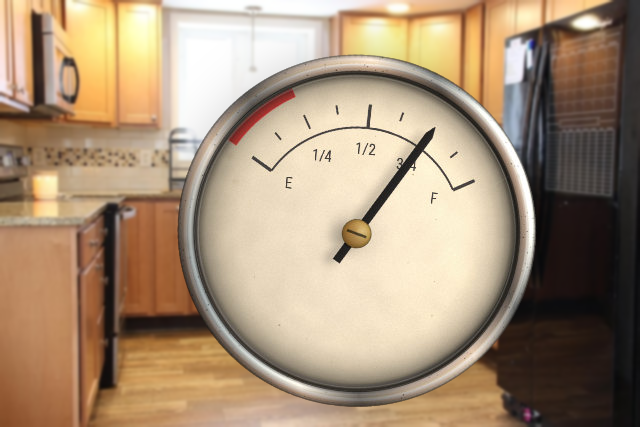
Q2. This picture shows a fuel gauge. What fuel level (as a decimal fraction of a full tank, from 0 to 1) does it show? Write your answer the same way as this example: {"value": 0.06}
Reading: {"value": 0.75}
